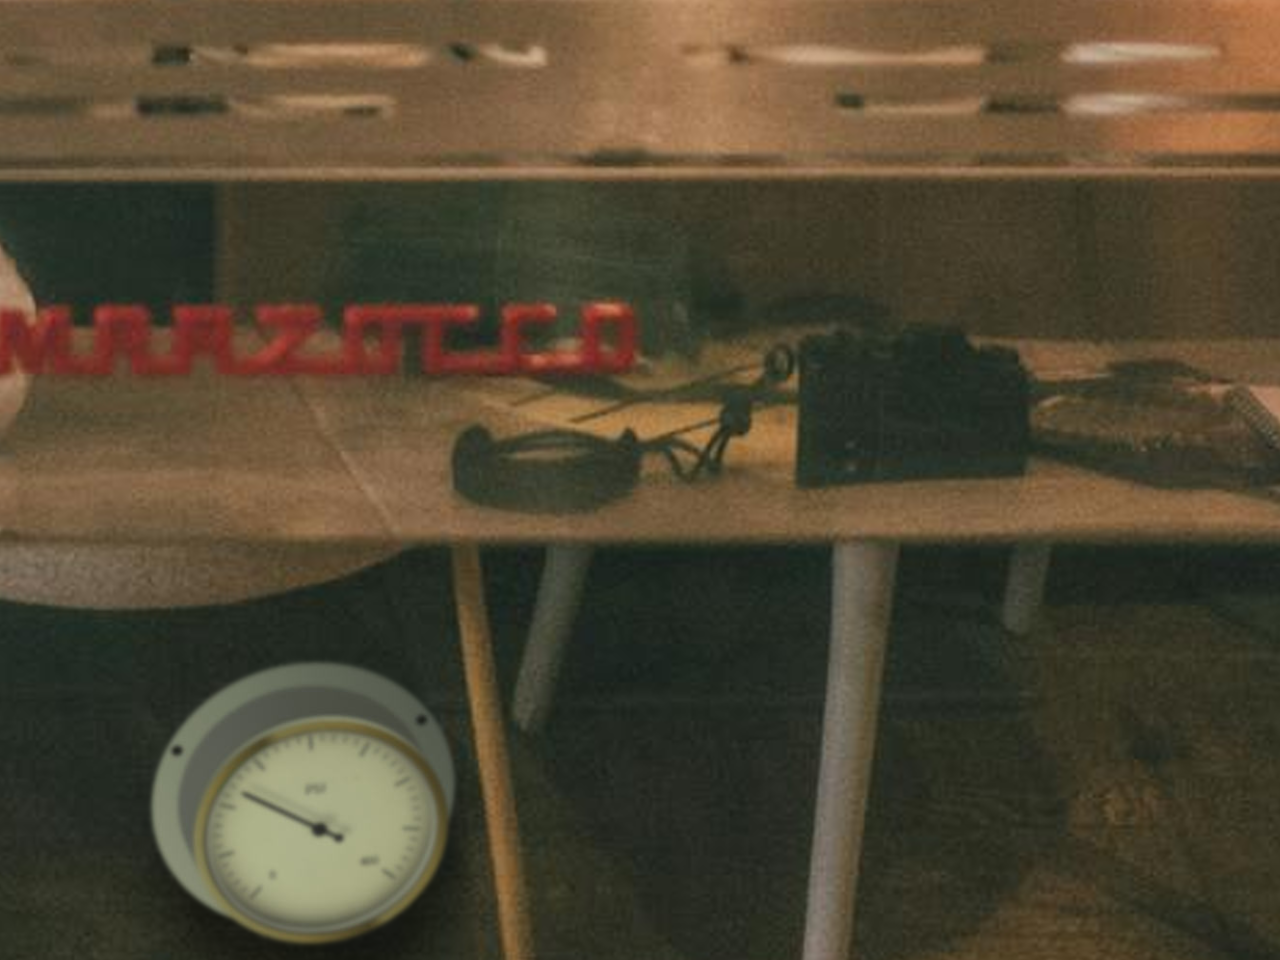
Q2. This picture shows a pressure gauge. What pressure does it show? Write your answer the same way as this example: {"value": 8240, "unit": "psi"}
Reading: {"value": 120, "unit": "psi"}
